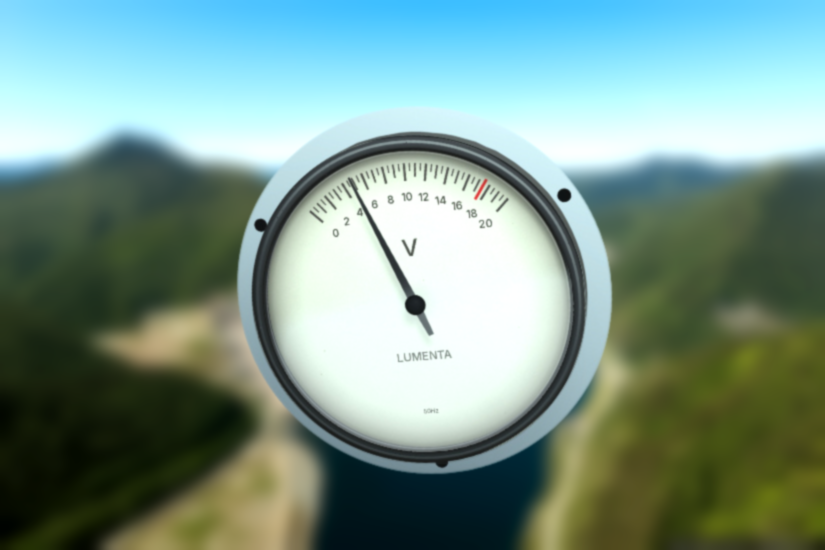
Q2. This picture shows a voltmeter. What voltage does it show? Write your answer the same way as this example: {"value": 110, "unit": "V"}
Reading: {"value": 5, "unit": "V"}
